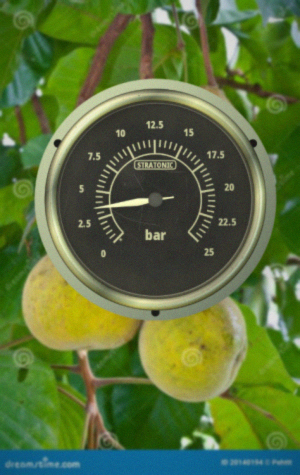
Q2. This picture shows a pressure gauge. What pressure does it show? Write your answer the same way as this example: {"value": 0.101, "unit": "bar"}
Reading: {"value": 3.5, "unit": "bar"}
